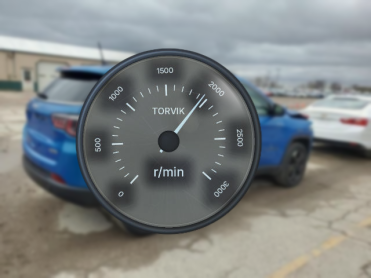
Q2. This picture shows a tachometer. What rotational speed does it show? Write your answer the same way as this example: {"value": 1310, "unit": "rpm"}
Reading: {"value": 1950, "unit": "rpm"}
